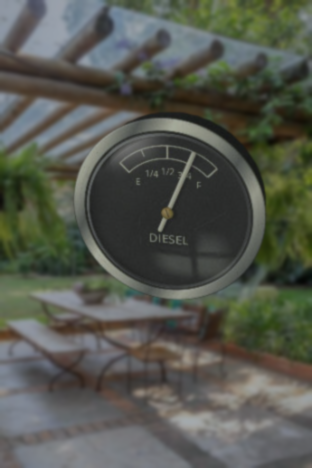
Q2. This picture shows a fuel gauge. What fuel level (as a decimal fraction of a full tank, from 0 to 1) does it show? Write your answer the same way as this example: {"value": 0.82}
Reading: {"value": 0.75}
